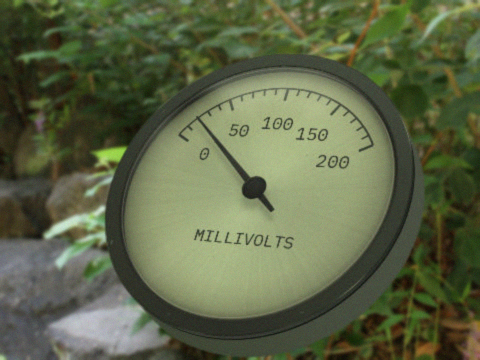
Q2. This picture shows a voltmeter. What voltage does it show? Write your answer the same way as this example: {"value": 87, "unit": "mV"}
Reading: {"value": 20, "unit": "mV"}
